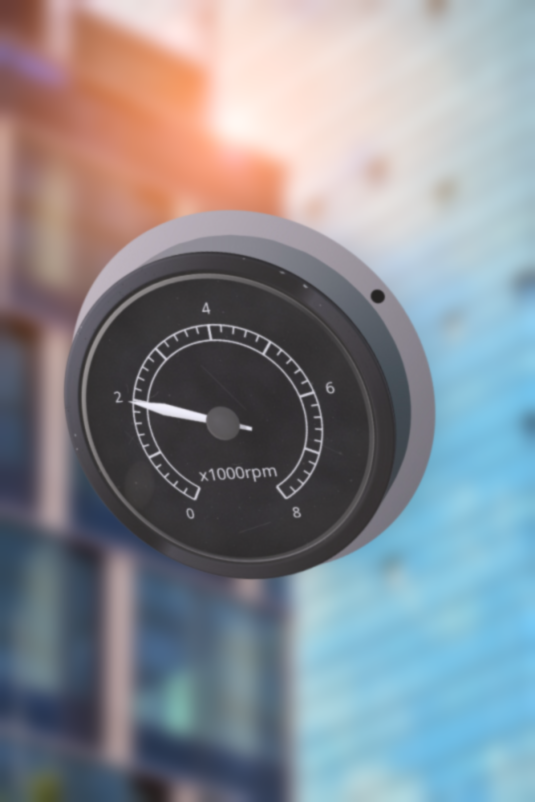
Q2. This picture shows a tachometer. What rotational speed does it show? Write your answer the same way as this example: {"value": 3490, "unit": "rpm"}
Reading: {"value": 2000, "unit": "rpm"}
